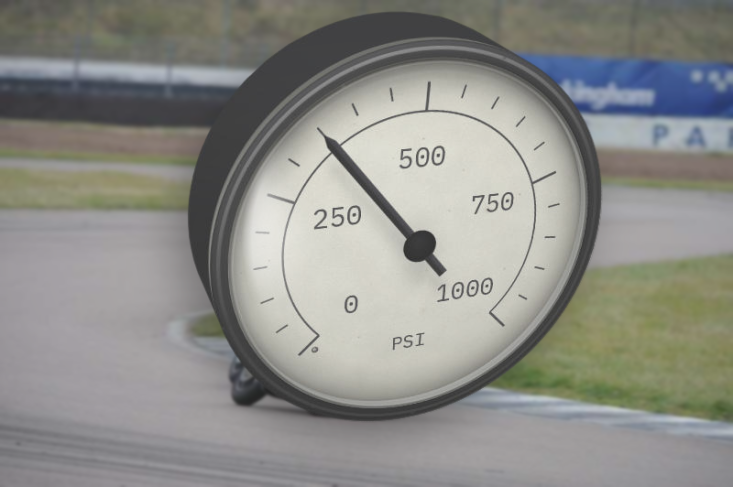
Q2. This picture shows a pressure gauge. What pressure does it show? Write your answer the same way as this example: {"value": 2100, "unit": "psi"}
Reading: {"value": 350, "unit": "psi"}
